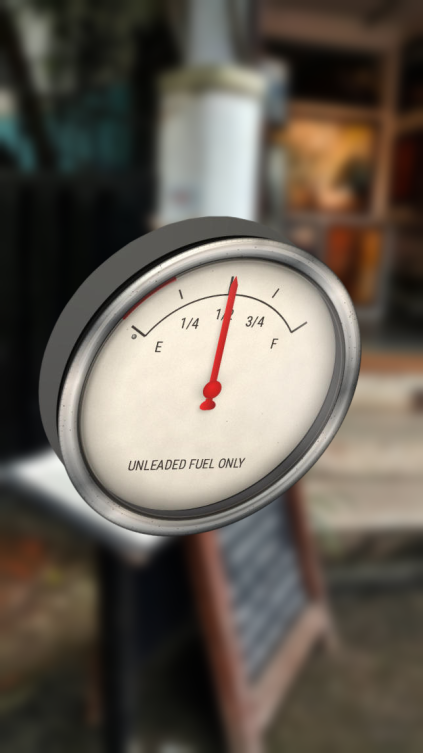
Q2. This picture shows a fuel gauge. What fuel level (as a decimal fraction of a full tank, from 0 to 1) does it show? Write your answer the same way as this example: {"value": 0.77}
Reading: {"value": 0.5}
